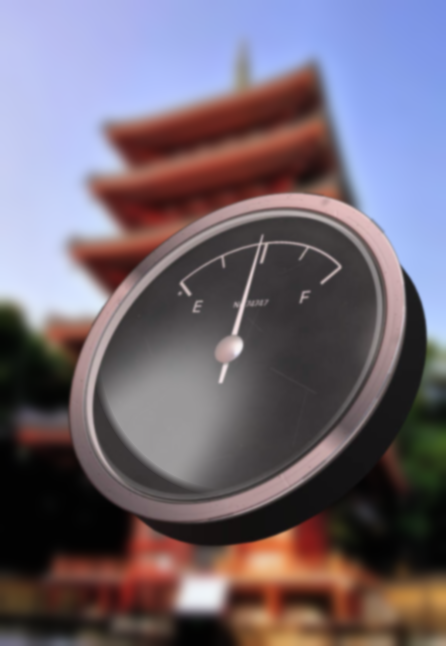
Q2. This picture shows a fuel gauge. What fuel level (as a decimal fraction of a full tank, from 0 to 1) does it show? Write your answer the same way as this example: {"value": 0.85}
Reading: {"value": 0.5}
